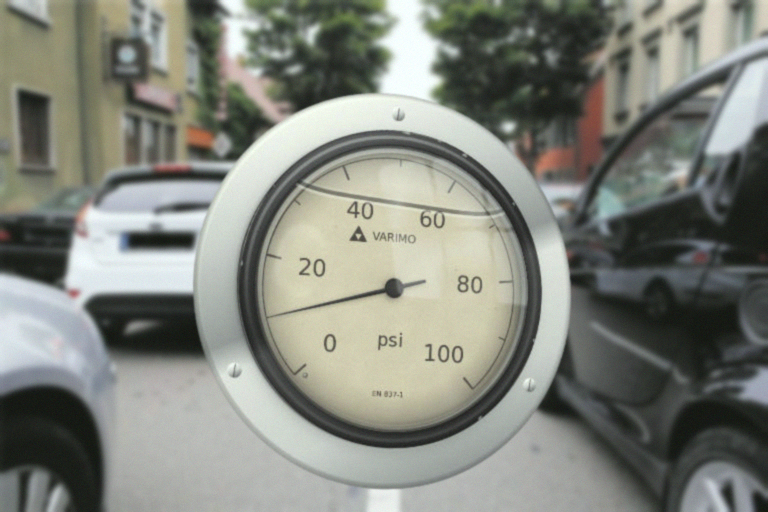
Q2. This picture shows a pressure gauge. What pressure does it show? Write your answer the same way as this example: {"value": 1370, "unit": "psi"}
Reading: {"value": 10, "unit": "psi"}
